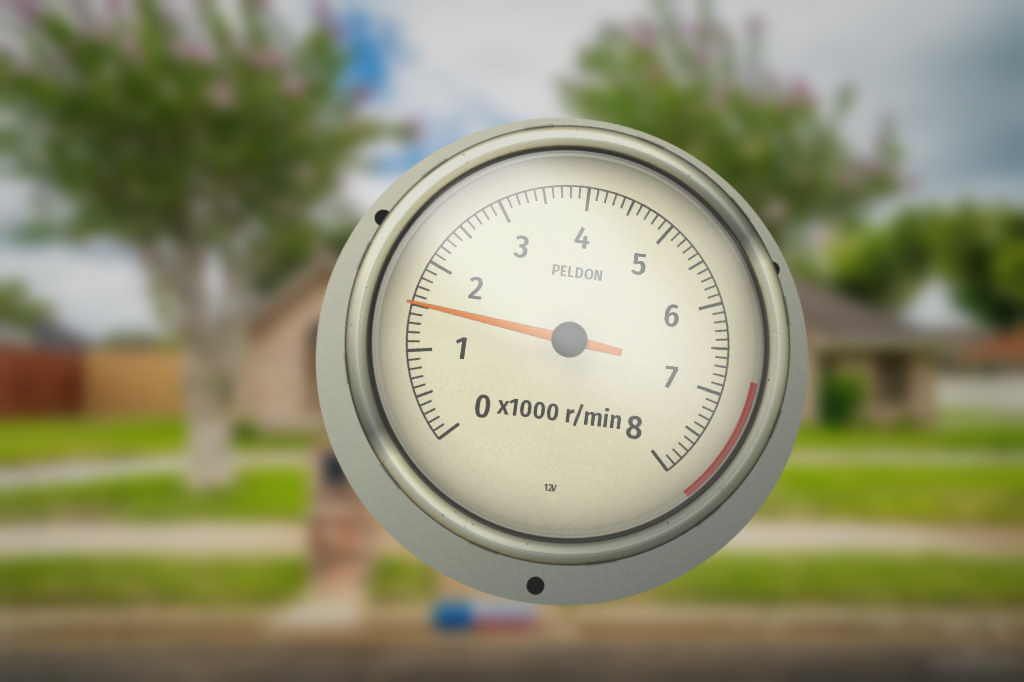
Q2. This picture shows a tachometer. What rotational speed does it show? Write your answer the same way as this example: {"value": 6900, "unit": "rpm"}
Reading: {"value": 1500, "unit": "rpm"}
